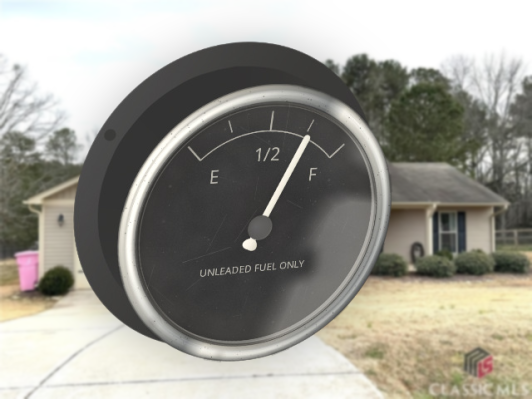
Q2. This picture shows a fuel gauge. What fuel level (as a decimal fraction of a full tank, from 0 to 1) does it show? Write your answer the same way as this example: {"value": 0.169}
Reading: {"value": 0.75}
